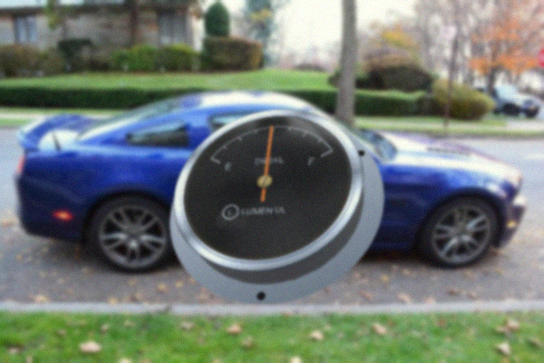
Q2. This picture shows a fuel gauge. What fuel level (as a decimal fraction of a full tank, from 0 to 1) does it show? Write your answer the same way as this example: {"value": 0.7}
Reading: {"value": 0.5}
